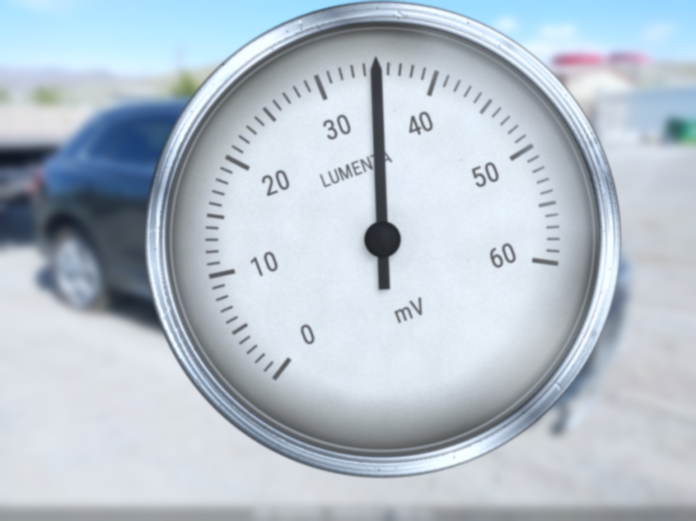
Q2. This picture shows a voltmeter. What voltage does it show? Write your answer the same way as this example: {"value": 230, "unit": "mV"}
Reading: {"value": 35, "unit": "mV"}
